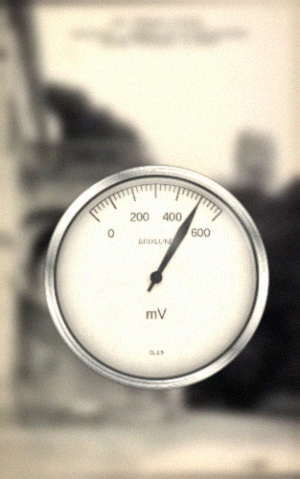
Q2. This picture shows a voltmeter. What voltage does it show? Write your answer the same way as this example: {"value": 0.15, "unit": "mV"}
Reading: {"value": 500, "unit": "mV"}
